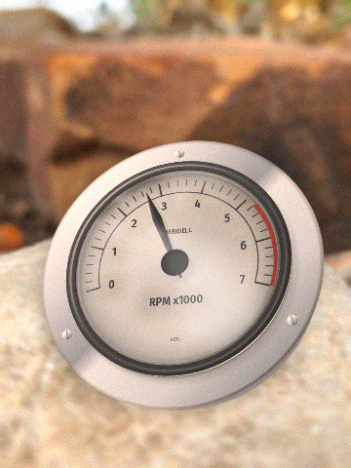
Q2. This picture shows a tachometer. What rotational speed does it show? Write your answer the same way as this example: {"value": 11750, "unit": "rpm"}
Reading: {"value": 2700, "unit": "rpm"}
